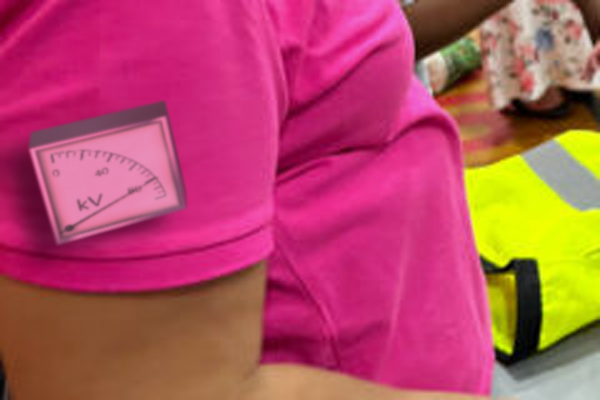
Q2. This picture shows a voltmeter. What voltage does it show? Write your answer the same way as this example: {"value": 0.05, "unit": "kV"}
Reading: {"value": 80, "unit": "kV"}
